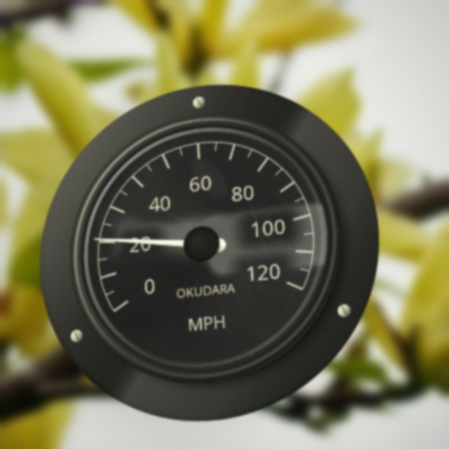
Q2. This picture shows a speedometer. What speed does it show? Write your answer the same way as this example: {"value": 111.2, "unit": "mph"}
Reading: {"value": 20, "unit": "mph"}
